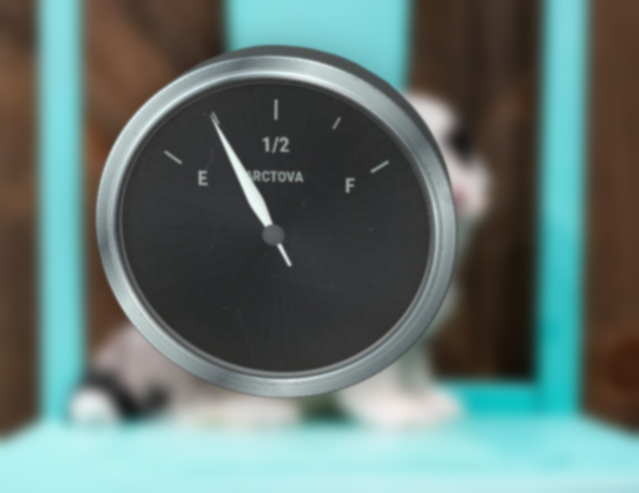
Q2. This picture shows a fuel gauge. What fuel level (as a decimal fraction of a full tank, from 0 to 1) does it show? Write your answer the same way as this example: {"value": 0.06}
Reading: {"value": 0.25}
